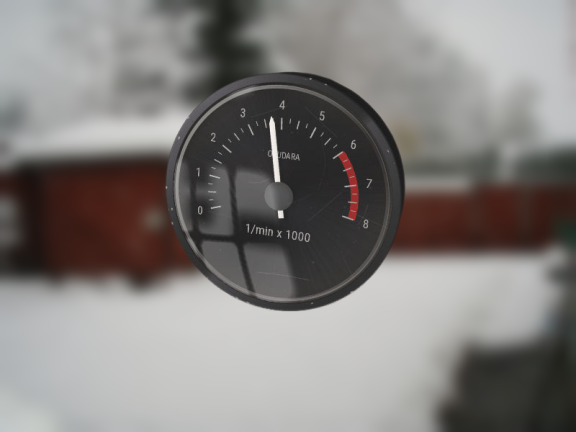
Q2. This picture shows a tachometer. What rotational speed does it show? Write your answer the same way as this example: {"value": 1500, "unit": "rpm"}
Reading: {"value": 3750, "unit": "rpm"}
